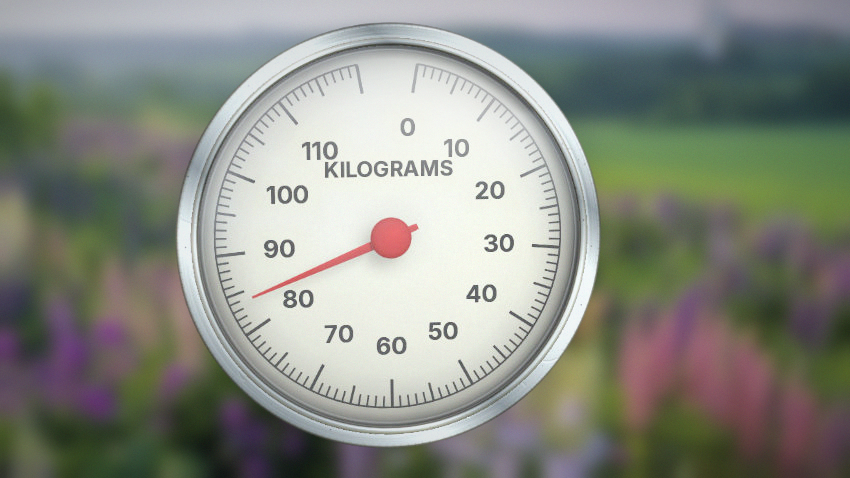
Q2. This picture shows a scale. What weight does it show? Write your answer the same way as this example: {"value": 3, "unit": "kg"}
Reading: {"value": 84, "unit": "kg"}
